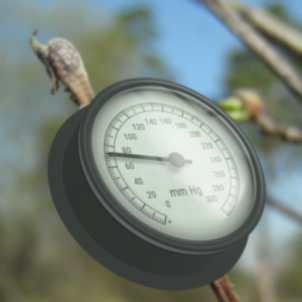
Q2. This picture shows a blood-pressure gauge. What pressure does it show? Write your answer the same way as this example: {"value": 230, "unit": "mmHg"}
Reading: {"value": 70, "unit": "mmHg"}
